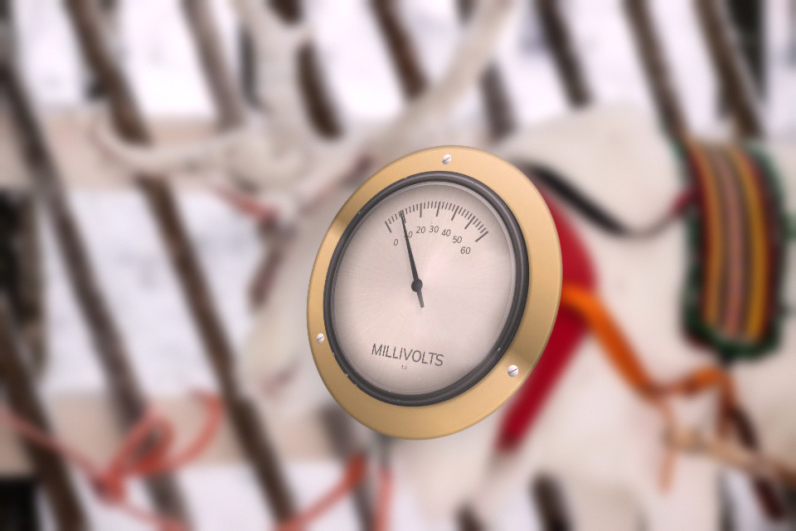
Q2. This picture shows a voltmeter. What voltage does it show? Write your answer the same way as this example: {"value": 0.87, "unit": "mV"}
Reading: {"value": 10, "unit": "mV"}
